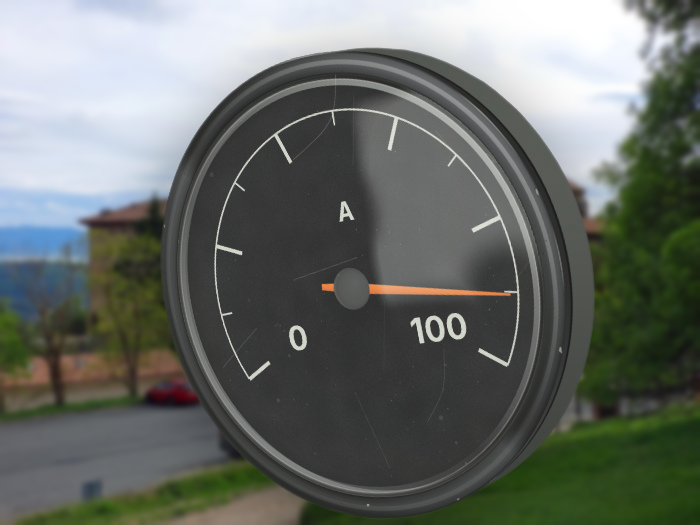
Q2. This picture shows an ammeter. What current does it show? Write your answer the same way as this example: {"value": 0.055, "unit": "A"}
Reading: {"value": 90, "unit": "A"}
